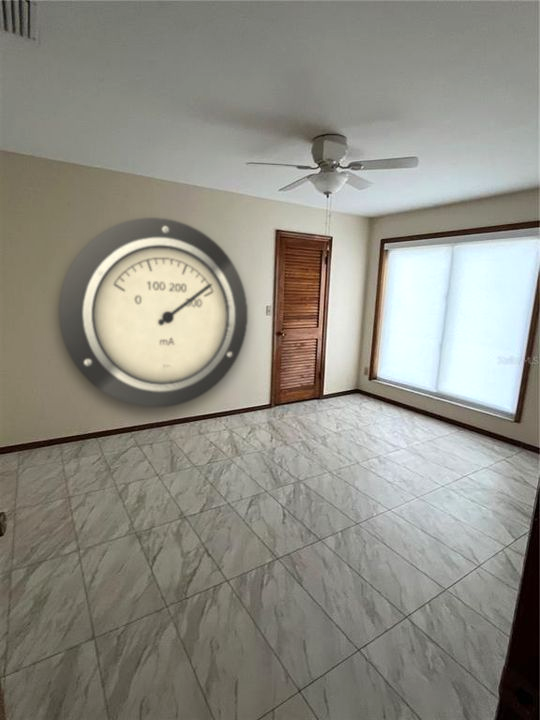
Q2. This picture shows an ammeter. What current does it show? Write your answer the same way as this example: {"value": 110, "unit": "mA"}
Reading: {"value": 280, "unit": "mA"}
